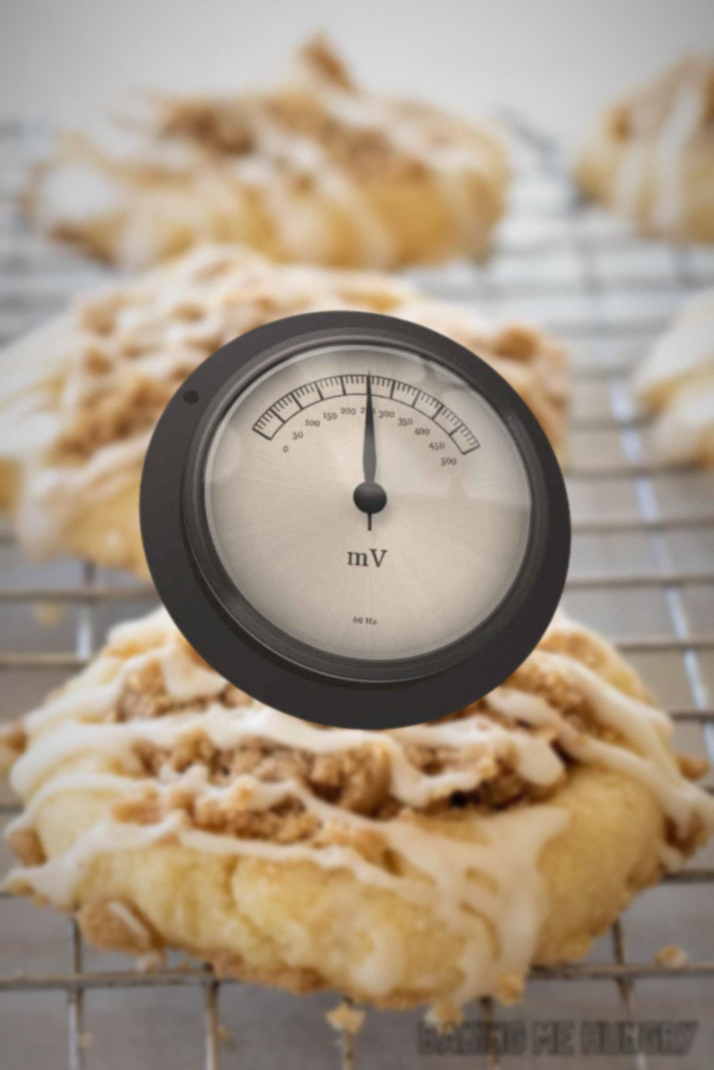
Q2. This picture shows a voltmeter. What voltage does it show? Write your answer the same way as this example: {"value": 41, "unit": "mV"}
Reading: {"value": 250, "unit": "mV"}
